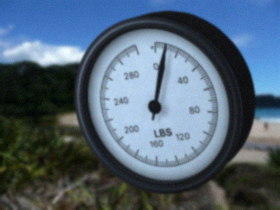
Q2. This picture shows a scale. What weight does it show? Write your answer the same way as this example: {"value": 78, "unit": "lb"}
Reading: {"value": 10, "unit": "lb"}
